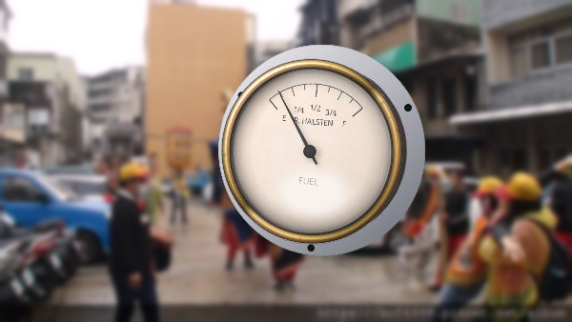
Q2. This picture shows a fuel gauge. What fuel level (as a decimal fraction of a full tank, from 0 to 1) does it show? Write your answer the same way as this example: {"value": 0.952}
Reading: {"value": 0.125}
